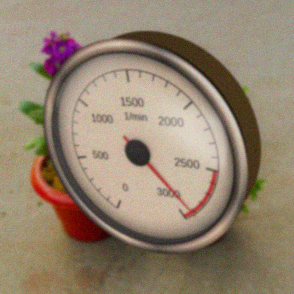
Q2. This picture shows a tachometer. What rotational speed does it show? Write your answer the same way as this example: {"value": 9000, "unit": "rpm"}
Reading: {"value": 2900, "unit": "rpm"}
